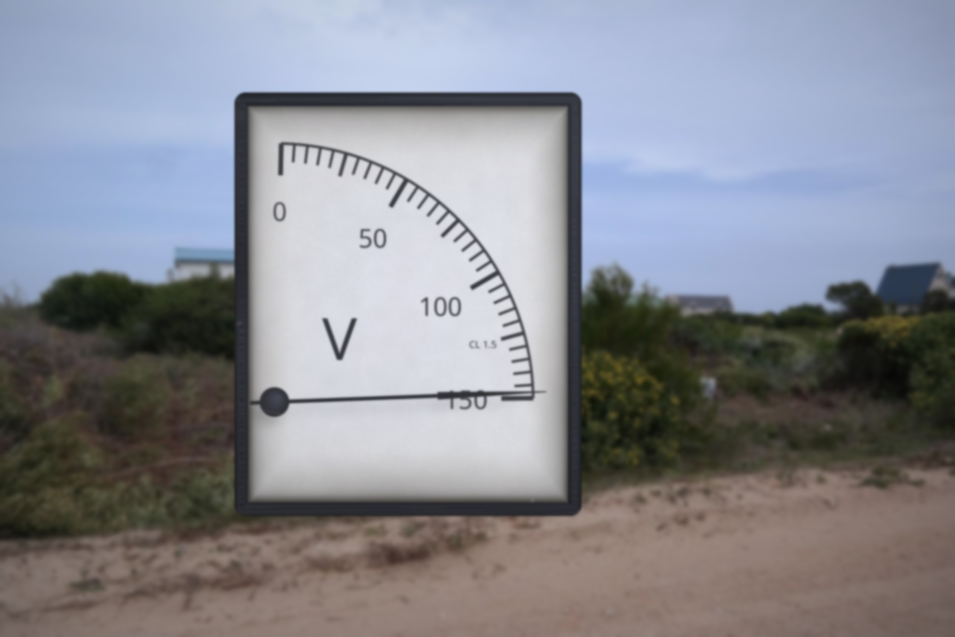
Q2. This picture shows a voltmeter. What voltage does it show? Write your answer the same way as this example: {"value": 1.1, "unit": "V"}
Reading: {"value": 147.5, "unit": "V"}
